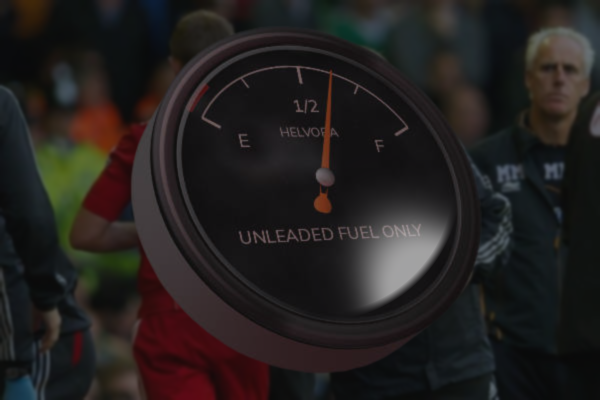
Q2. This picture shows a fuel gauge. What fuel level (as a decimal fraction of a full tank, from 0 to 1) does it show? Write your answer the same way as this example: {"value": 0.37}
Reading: {"value": 0.625}
